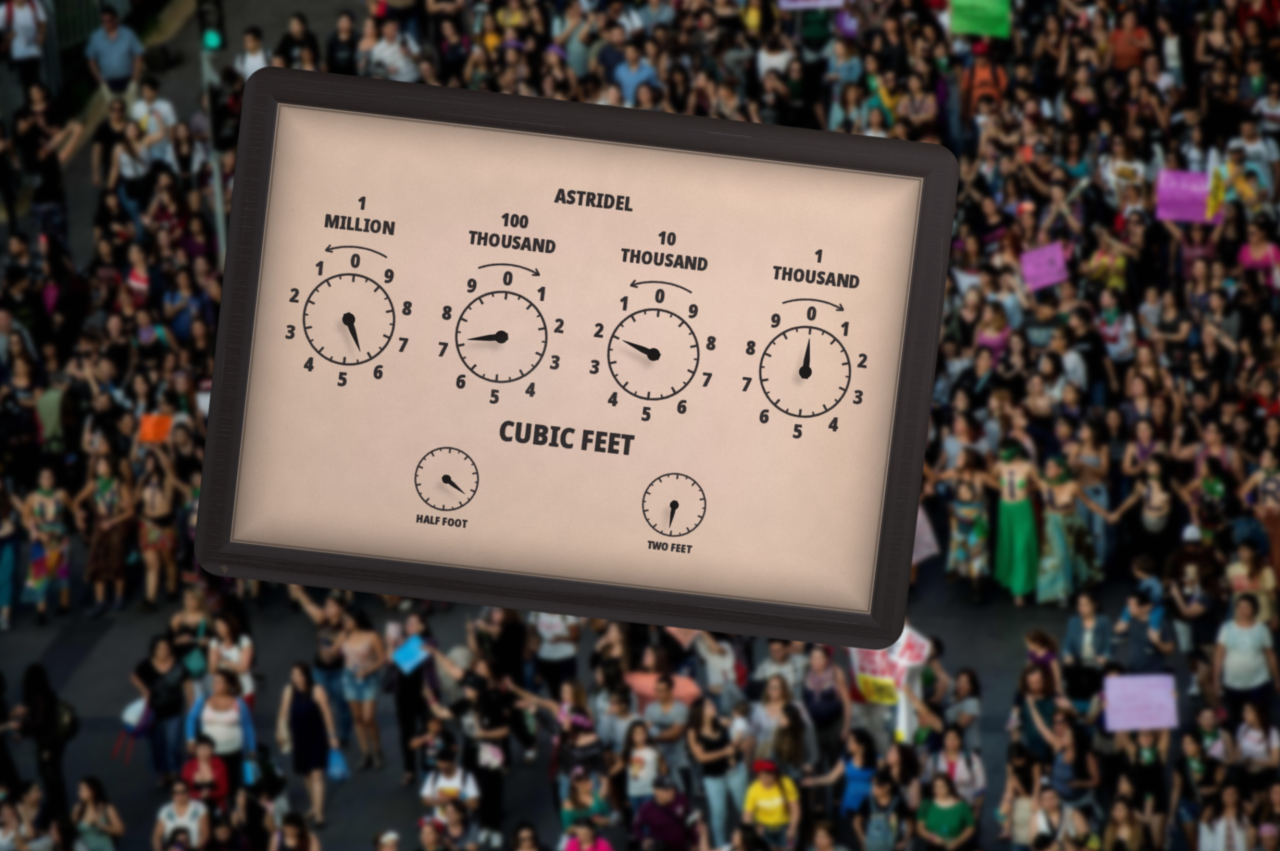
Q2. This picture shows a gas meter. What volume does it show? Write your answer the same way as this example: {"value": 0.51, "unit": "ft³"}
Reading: {"value": 572000, "unit": "ft³"}
